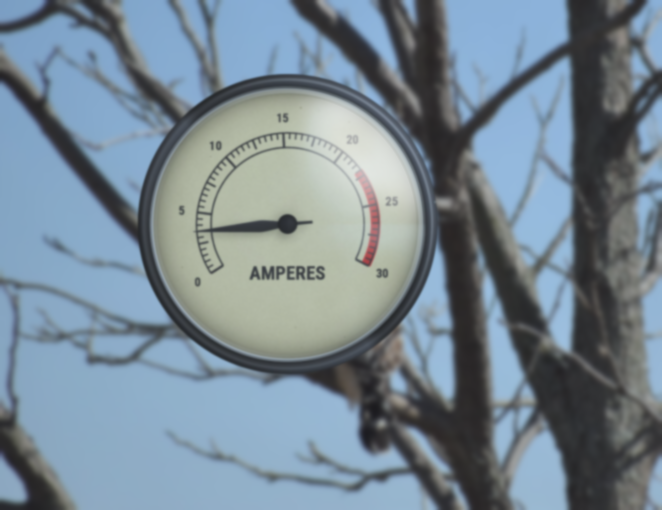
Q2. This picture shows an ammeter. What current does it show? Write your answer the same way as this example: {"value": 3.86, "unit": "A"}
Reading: {"value": 3.5, "unit": "A"}
